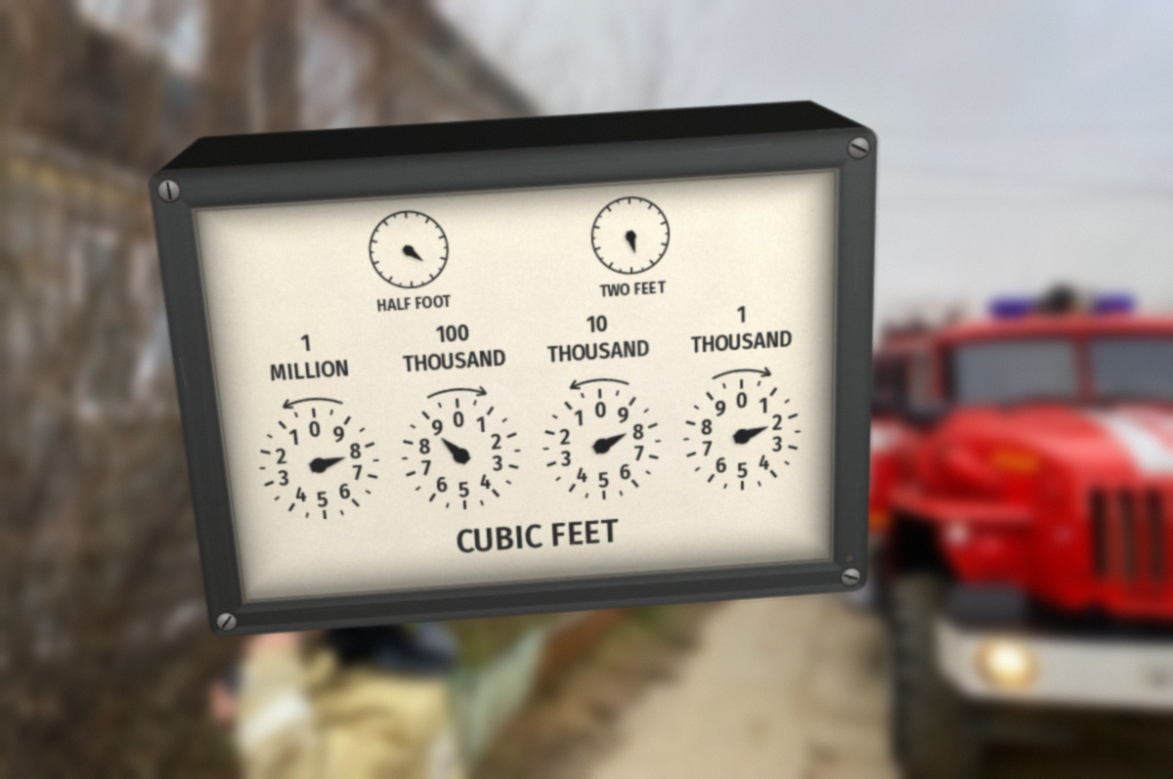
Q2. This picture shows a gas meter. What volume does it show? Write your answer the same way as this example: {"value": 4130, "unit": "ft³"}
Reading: {"value": 788200, "unit": "ft³"}
